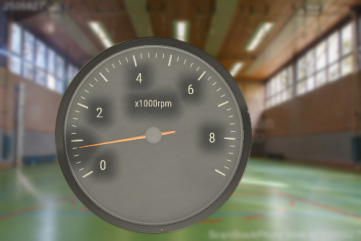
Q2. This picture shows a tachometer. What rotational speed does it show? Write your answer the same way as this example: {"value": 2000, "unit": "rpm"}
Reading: {"value": 800, "unit": "rpm"}
